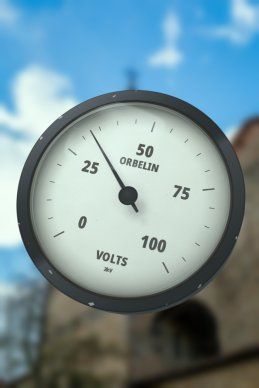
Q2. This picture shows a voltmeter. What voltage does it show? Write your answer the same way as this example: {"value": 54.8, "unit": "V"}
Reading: {"value": 32.5, "unit": "V"}
